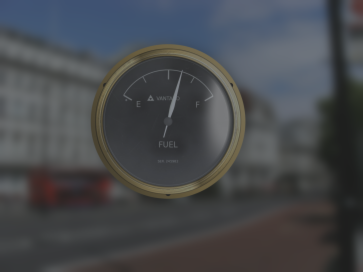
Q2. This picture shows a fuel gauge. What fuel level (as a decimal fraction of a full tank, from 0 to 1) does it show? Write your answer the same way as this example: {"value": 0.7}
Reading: {"value": 0.625}
